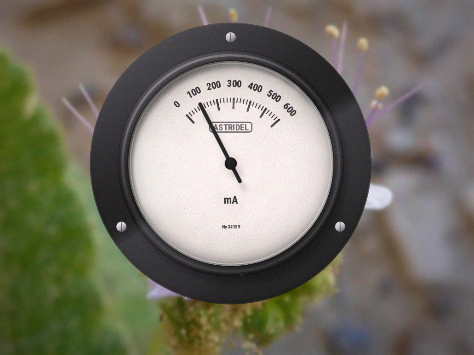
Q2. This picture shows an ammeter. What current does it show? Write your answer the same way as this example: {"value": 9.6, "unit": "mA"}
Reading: {"value": 100, "unit": "mA"}
